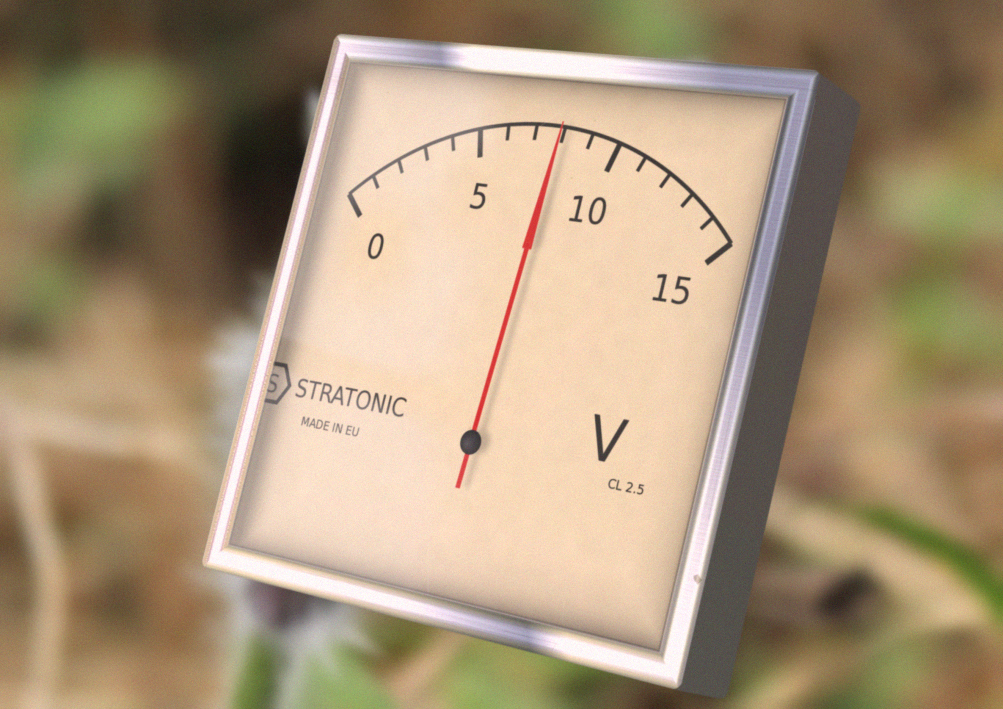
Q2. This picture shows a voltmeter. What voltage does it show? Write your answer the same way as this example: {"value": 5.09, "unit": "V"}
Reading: {"value": 8, "unit": "V"}
